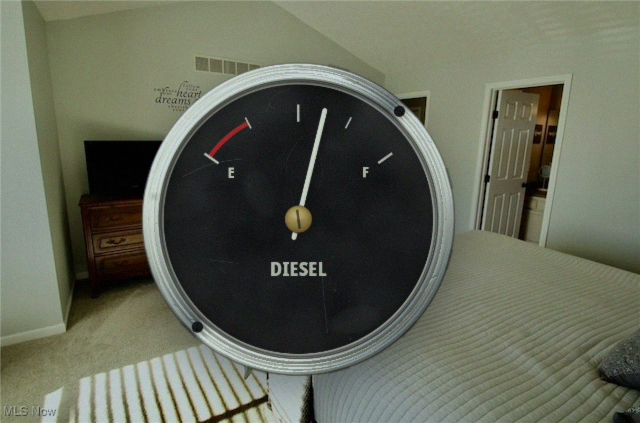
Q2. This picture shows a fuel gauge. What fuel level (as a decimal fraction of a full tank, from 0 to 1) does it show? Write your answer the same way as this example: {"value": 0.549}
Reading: {"value": 0.625}
